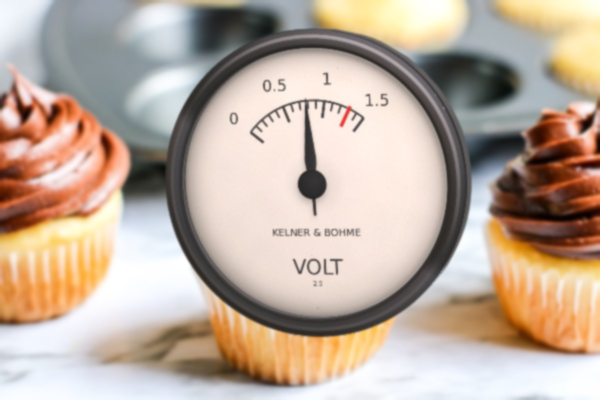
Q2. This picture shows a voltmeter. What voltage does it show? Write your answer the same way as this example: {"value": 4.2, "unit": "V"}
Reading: {"value": 0.8, "unit": "V"}
